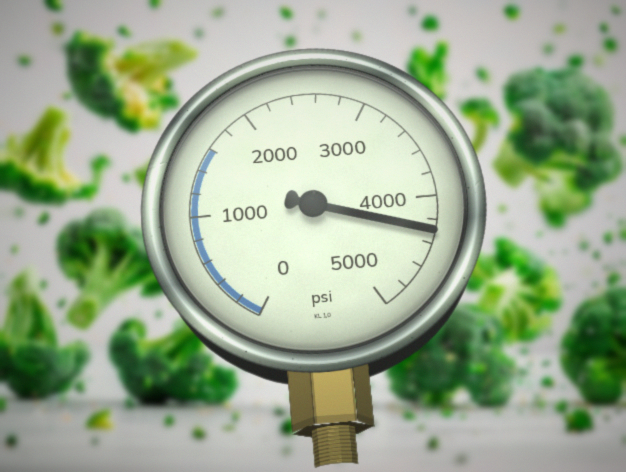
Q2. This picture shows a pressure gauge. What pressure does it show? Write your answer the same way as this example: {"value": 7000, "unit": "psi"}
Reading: {"value": 4300, "unit": "psi"}
